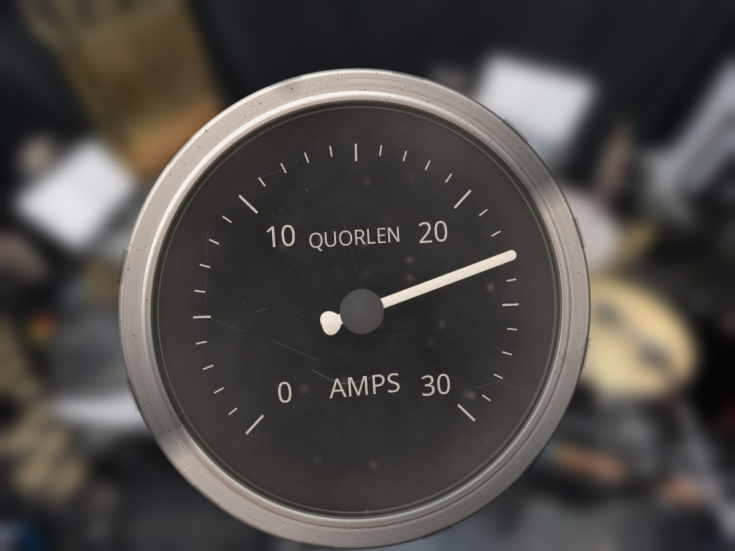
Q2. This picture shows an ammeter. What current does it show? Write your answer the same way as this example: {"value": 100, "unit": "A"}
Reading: {"value": 23, "unit": "A"}
